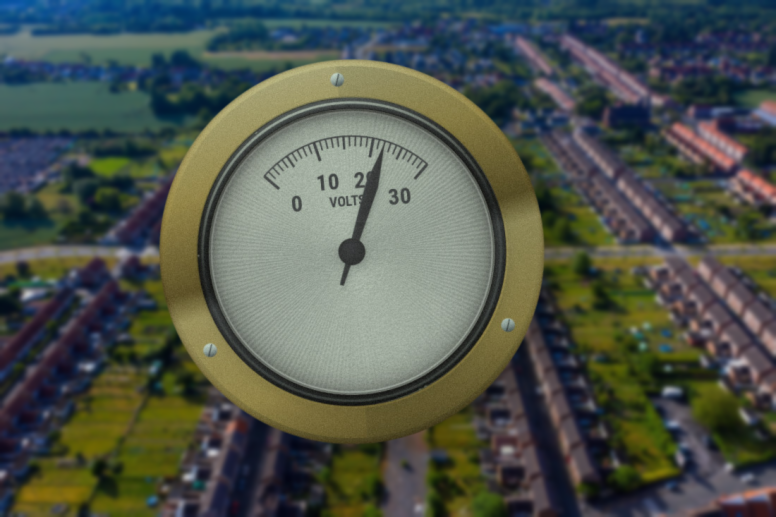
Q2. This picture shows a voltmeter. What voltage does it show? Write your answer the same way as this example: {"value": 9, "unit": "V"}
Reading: {"value": 22, "unit": "V"}
